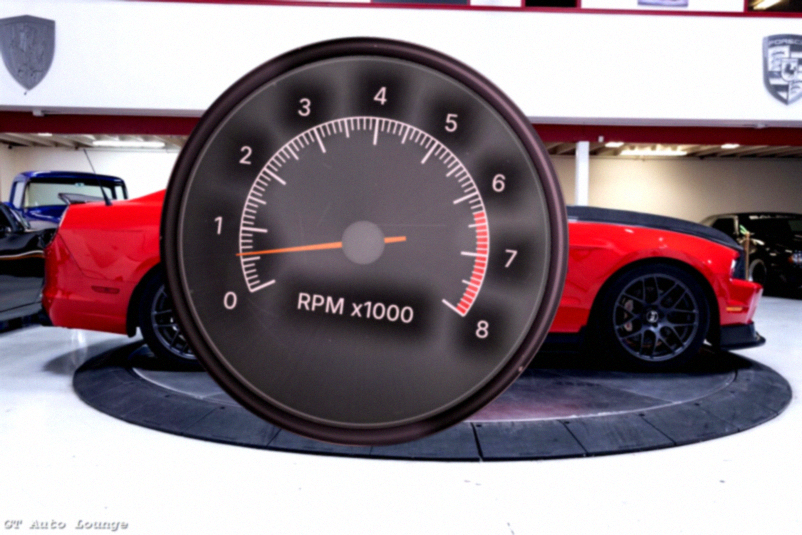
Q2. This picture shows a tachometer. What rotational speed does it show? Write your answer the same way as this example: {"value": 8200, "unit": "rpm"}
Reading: {"value": 600, "unit": "rpm"}
